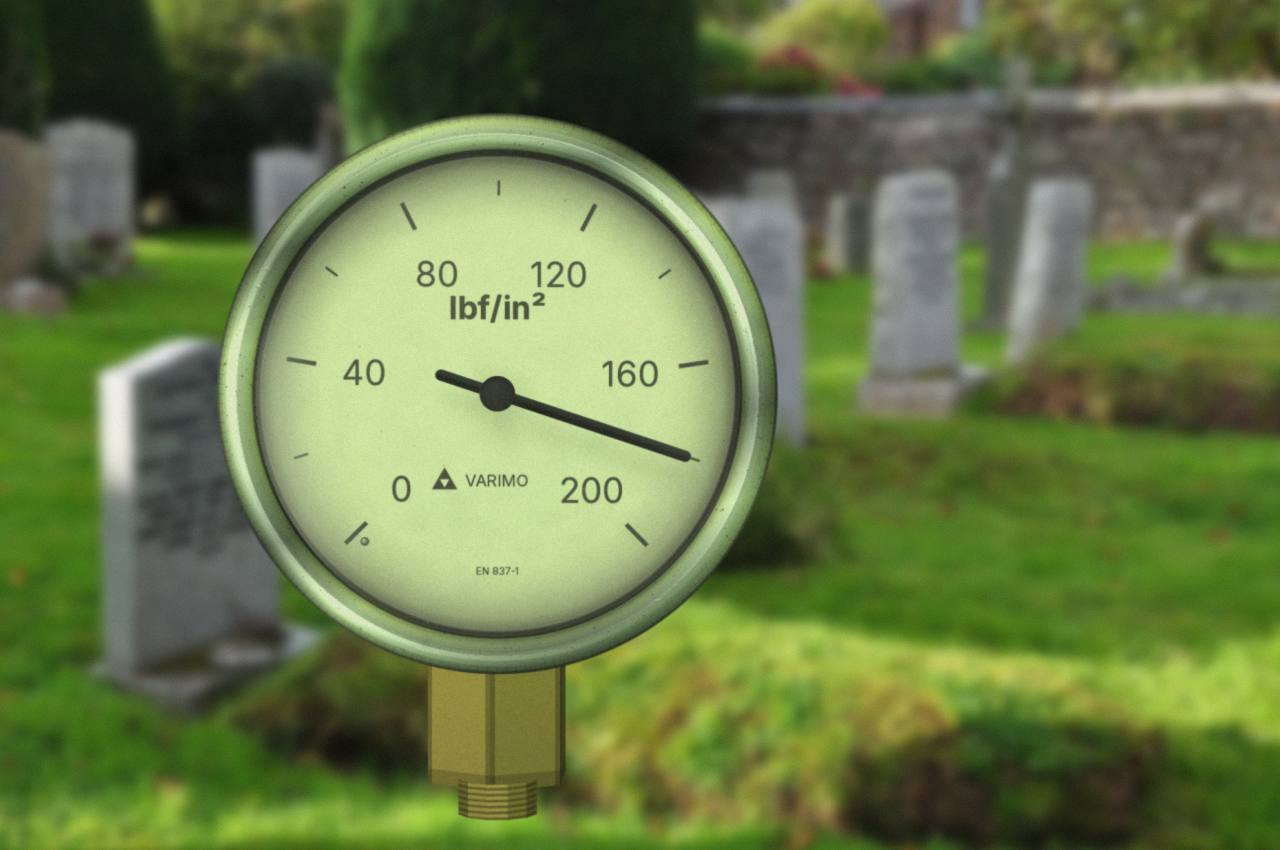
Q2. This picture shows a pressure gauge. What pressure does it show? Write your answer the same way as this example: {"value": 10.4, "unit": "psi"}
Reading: {"value": 180, "unit": "psi"}
